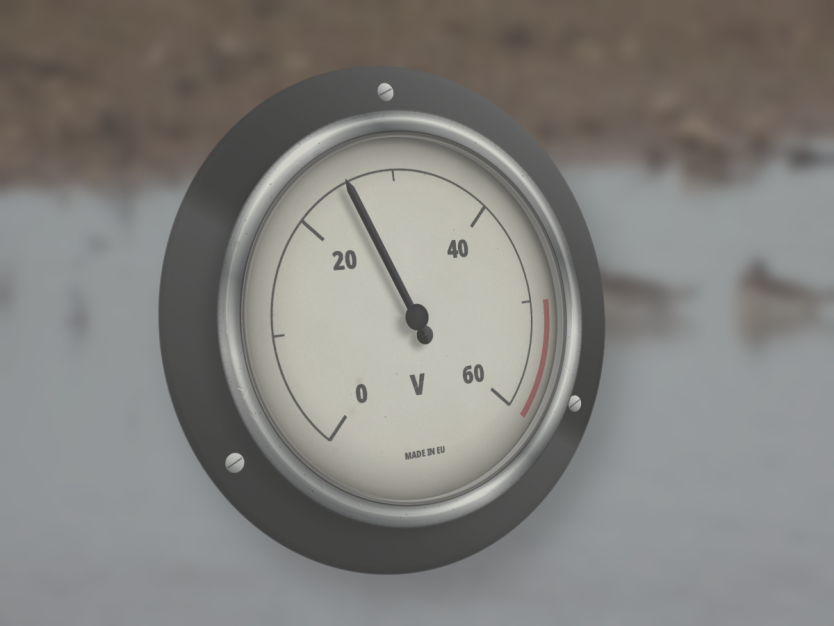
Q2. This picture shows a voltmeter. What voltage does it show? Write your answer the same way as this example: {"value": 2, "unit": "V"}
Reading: {"value": 25, "unit": "V"}
